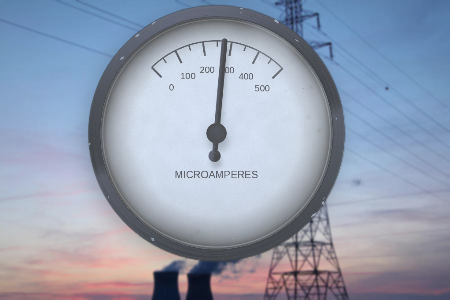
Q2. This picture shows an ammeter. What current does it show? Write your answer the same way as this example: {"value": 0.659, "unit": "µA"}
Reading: {"value": 275, "unit": "µA"}
